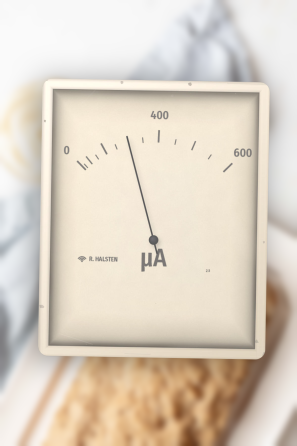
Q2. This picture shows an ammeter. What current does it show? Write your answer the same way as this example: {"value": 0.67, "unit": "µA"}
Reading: {"value": 300, "unit": "µA"}
